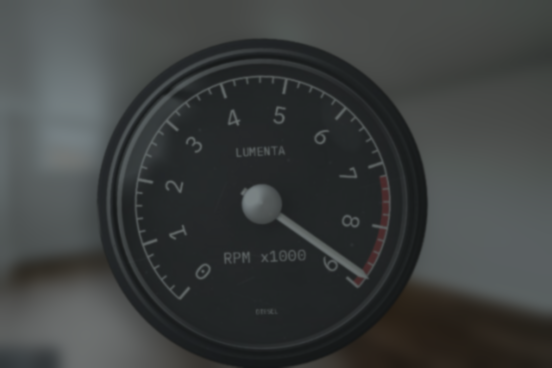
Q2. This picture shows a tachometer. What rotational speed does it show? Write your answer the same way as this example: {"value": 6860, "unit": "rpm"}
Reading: {"value": 8800, "unit": "rpm"}
